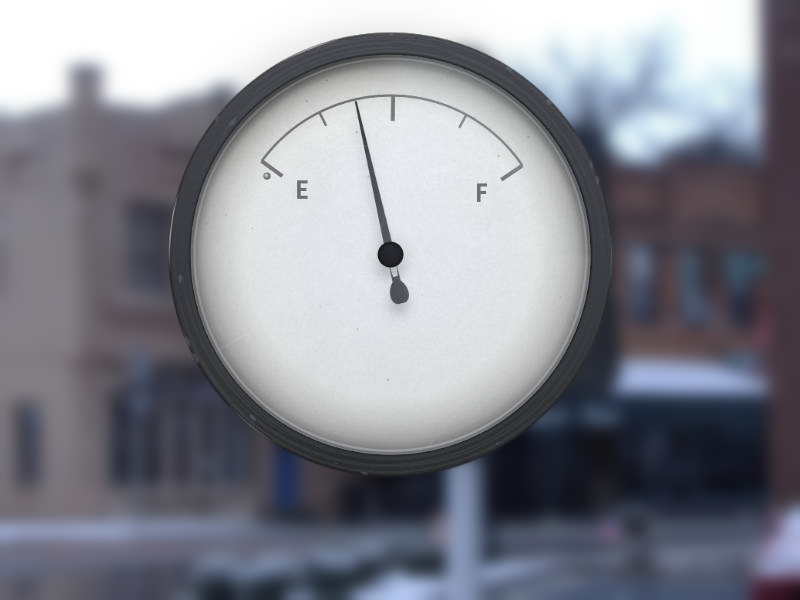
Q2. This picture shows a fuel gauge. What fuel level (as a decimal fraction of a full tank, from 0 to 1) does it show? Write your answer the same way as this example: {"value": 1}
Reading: {"value": 0.375}
